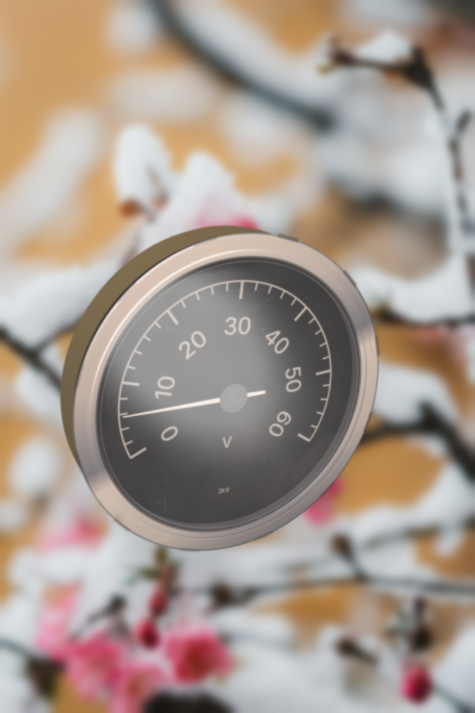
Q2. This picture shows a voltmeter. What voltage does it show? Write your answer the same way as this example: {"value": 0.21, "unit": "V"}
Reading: {"value": 6, "unit": "V"}
